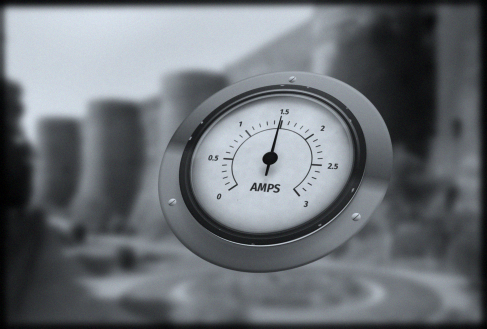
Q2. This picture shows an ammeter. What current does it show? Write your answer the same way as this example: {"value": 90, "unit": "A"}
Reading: {"value": 1.5, "unit": "A"}
